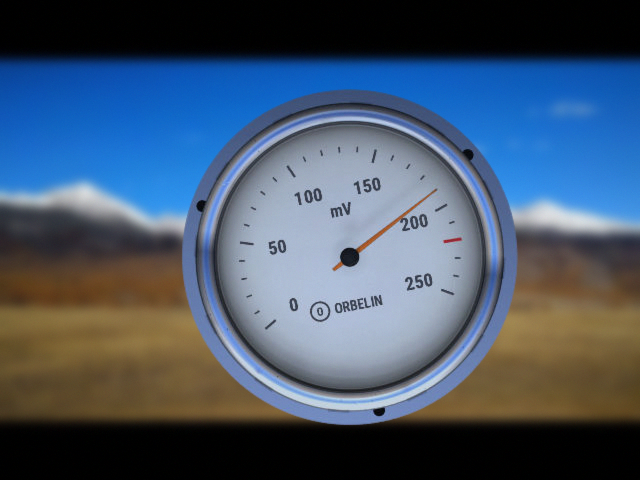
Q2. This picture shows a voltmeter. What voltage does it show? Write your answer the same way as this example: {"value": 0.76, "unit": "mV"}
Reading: {"value": 190, "unit": "mV"}
